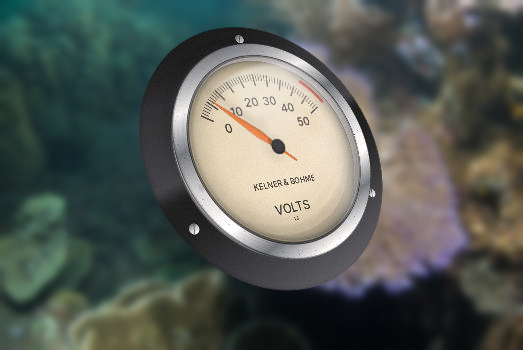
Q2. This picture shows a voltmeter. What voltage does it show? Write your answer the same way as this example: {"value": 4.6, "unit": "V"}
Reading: {"value": 5, "unit": "V"}
